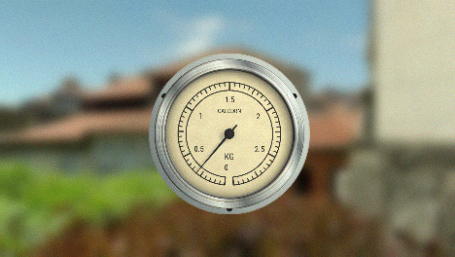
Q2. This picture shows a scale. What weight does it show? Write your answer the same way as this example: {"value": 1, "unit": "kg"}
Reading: {"value": 0.3, "unit": "kg"}
